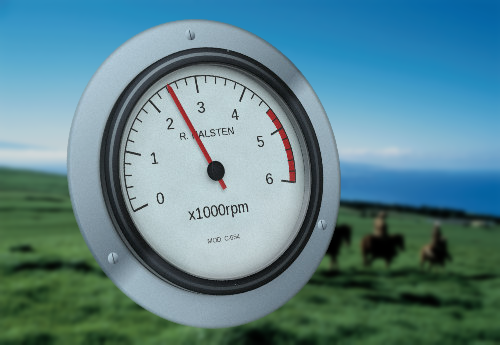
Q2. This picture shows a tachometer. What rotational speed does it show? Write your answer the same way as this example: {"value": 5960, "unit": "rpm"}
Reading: {"value": 2400, "unit": "rpm"}
